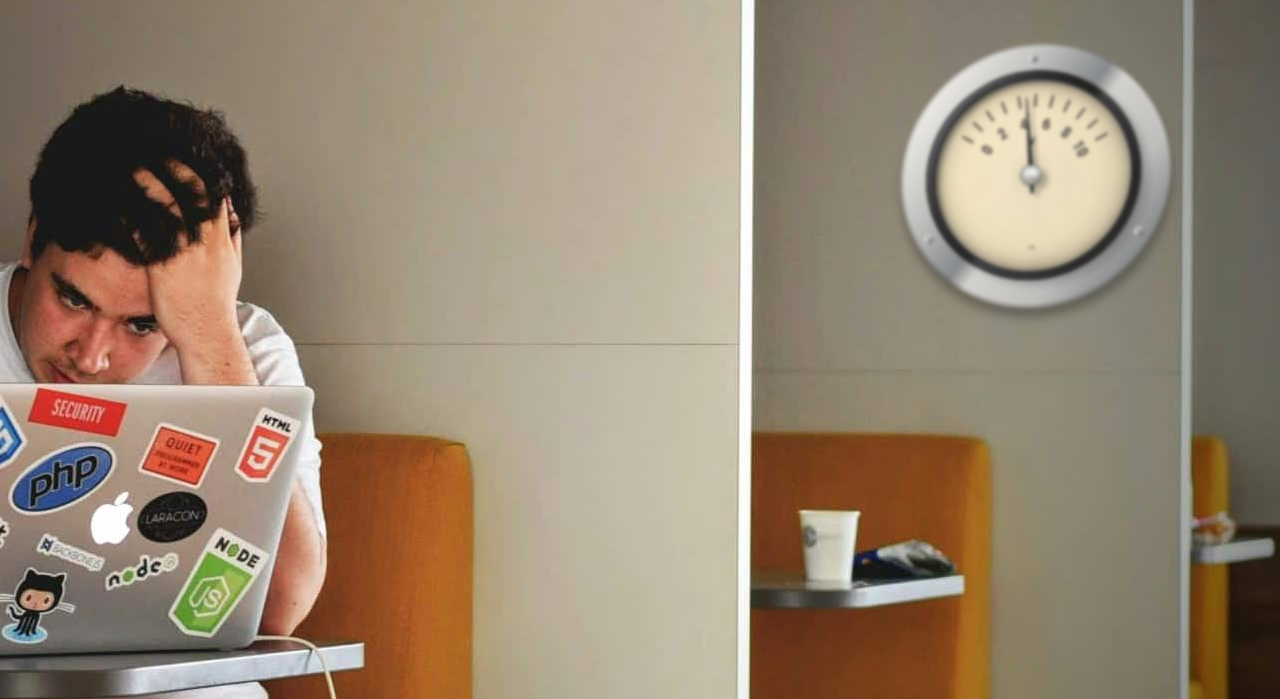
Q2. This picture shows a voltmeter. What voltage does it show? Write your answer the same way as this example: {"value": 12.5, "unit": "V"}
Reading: {"value": 4.5, "unit": "V"}
